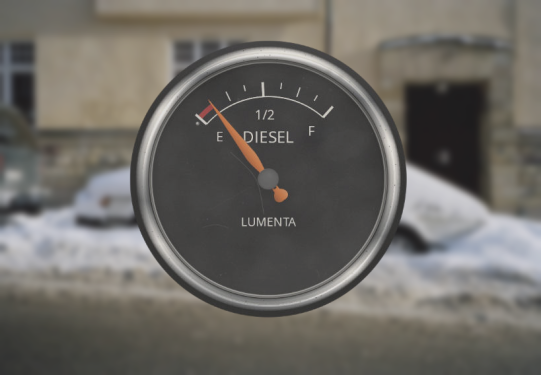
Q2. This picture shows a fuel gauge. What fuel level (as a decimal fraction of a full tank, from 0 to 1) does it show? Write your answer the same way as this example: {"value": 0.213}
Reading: {"value": 0.125}
